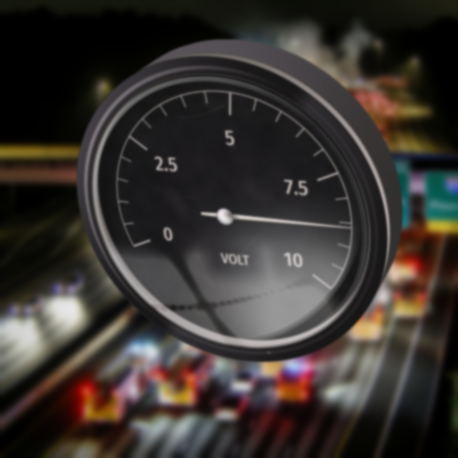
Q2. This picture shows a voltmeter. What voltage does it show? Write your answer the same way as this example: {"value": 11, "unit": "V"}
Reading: {"value": 8.5, "unit": "V"}
